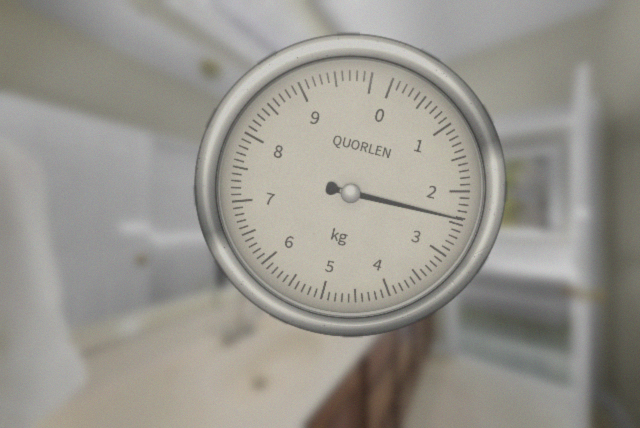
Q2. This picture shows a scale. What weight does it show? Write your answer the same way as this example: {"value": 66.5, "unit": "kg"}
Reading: {"value": 2.4, "unit": "kg"}
